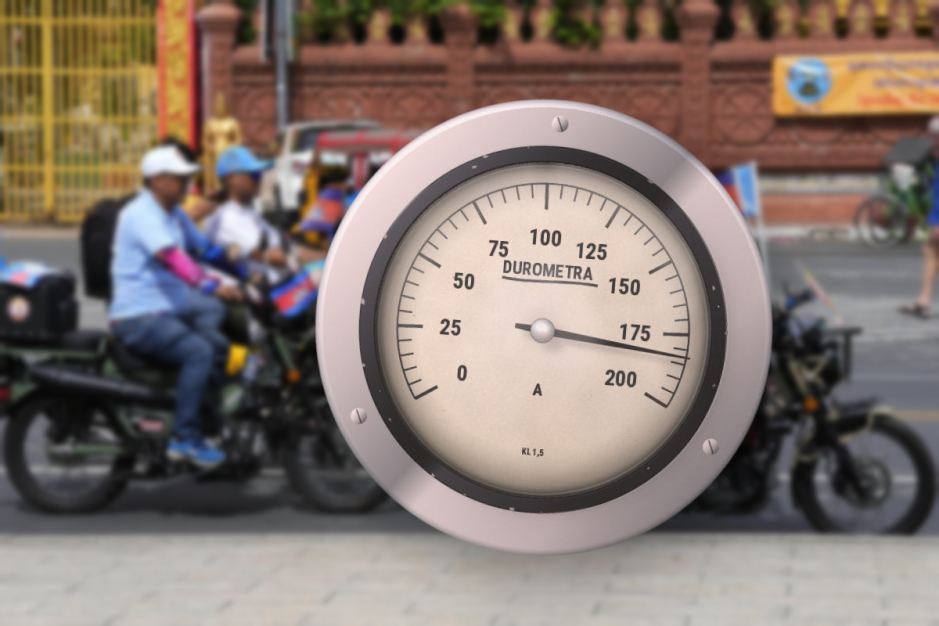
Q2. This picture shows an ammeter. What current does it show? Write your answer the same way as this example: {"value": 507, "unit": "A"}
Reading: {"value": 182.5, "unit": "A"}
